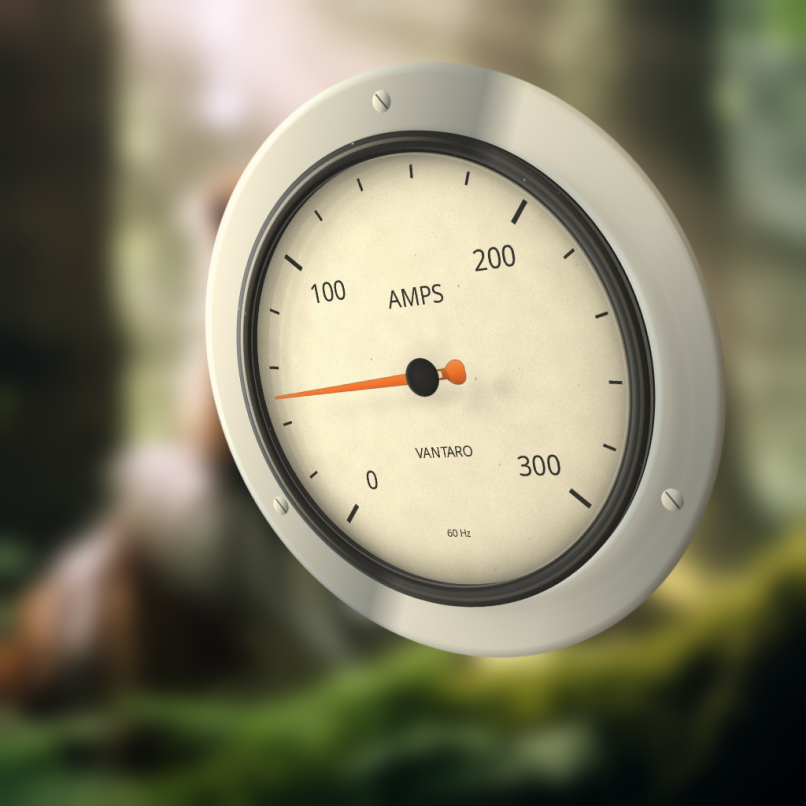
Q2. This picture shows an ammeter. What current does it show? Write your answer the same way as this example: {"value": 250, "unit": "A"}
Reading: {"value": 50, "unit": "A"}
